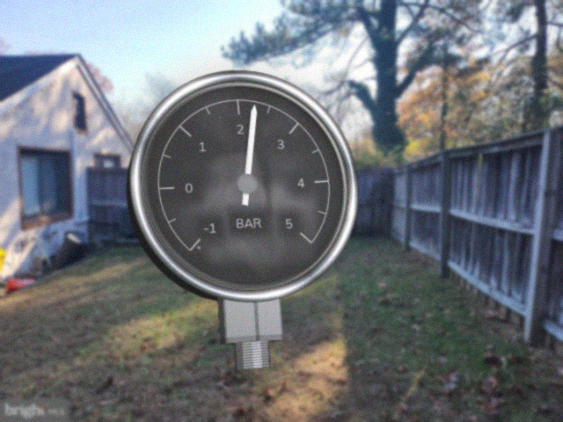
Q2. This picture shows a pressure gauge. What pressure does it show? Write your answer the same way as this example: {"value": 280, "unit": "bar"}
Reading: {"value": 2.25, "unit": "bar"}
